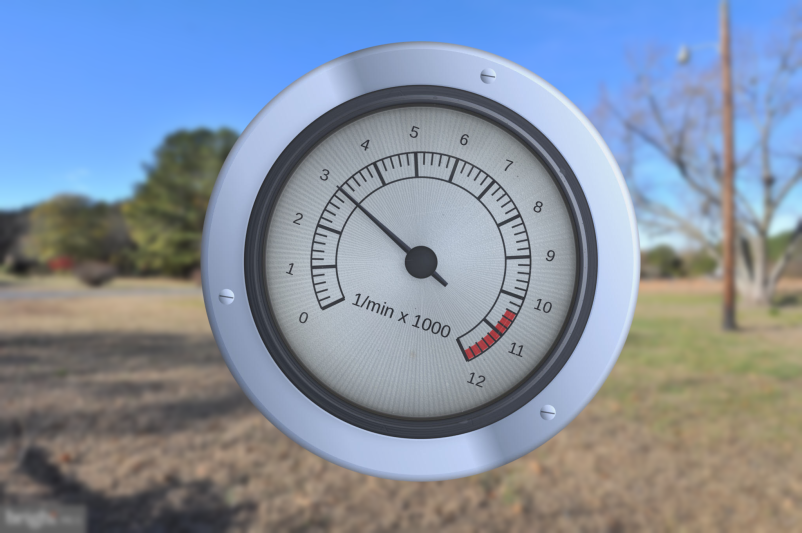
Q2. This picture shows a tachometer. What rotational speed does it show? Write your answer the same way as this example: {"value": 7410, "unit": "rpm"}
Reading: {"value": 3000, "unit": "rpm"}
